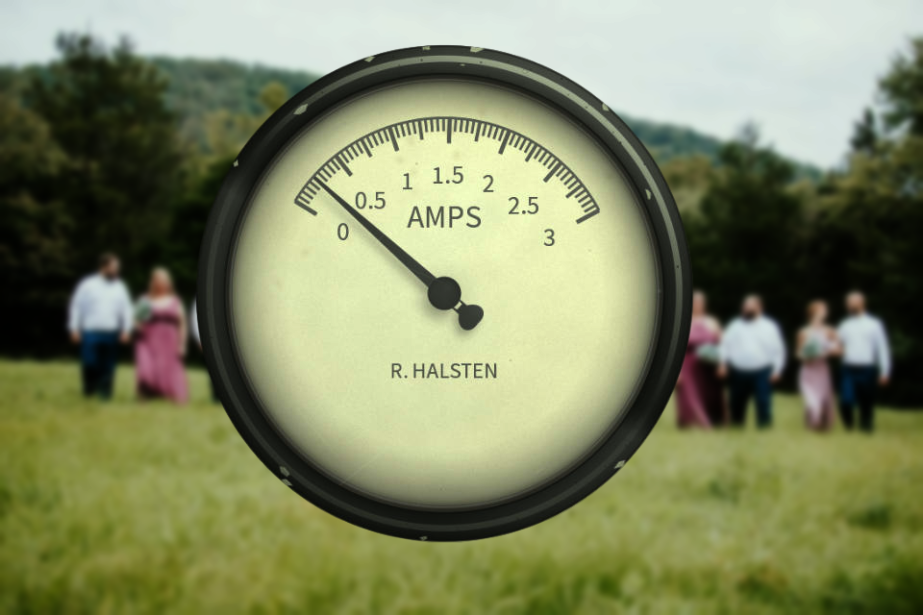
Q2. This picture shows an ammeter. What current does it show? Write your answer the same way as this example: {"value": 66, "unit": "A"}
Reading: {"value": 0.25, "unit": "A"}
